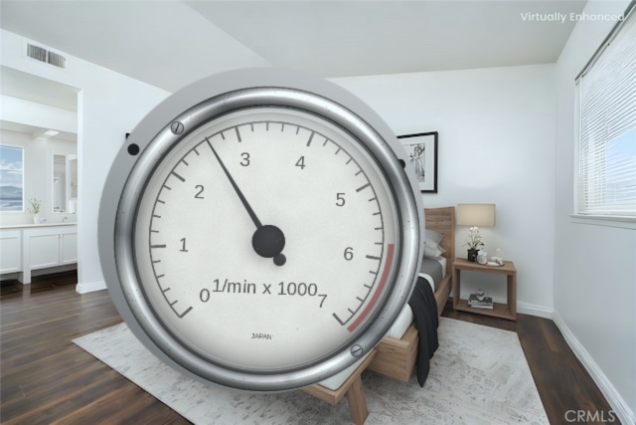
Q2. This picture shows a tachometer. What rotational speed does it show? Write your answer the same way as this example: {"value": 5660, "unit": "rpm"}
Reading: {"value": 2600, "unit": "rpm"}
